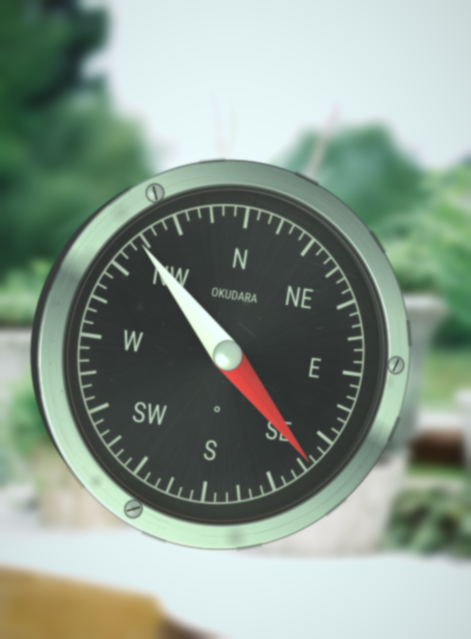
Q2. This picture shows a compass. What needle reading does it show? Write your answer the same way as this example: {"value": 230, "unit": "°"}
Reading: {"value": 132.5, "unit": "°"}
